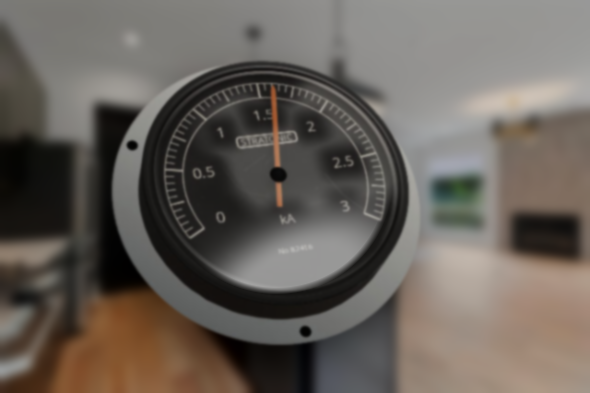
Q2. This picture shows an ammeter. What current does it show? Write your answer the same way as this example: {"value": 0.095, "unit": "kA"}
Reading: {"value": 1.6, "unit": "kA"}
